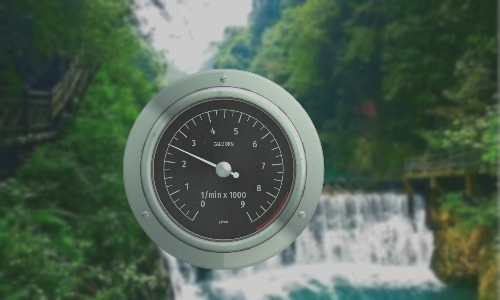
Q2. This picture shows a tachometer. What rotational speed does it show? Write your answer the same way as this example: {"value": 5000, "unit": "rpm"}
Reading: {"value": 2500, "unit": "rpm"}
